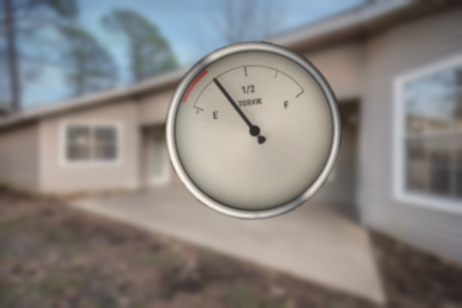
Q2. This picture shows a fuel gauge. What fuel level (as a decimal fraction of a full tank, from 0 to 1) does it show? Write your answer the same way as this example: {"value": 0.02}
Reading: {"value": 0.25}
